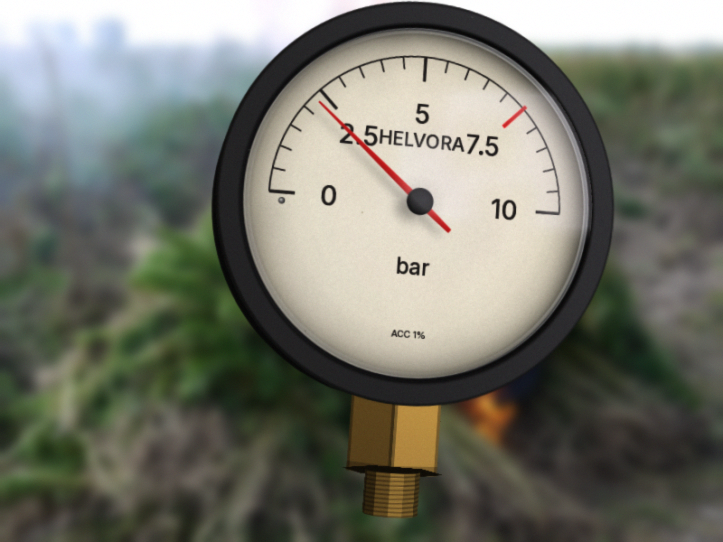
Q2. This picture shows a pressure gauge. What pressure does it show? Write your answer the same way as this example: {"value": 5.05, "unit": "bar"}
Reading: {"value": 2.25, "unit": "bar"}
